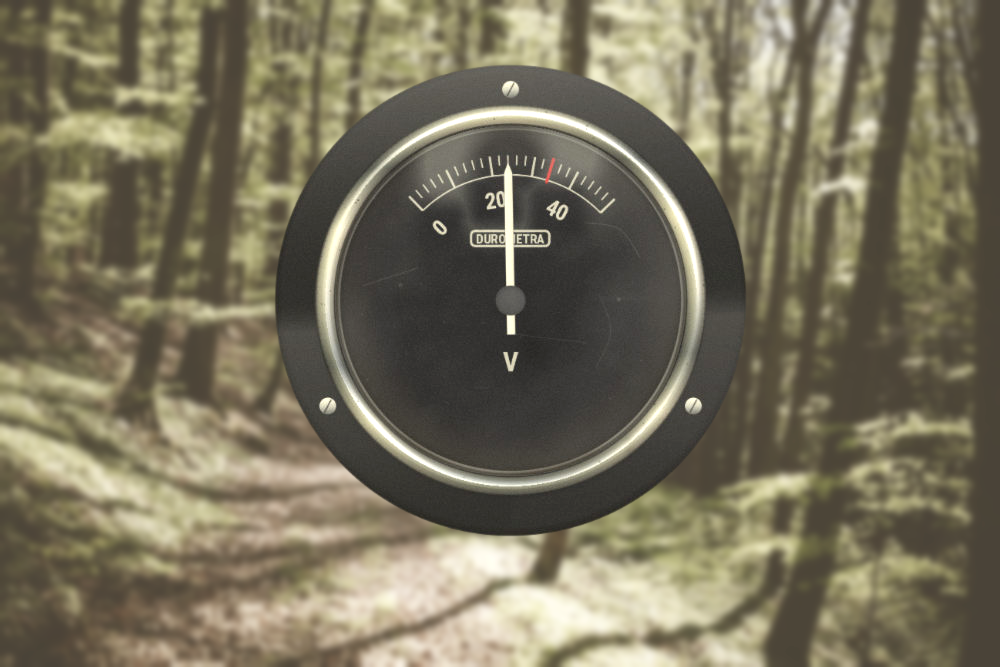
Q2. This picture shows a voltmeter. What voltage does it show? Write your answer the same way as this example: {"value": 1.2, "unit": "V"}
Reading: {"value": 24, "unit": "V"}
